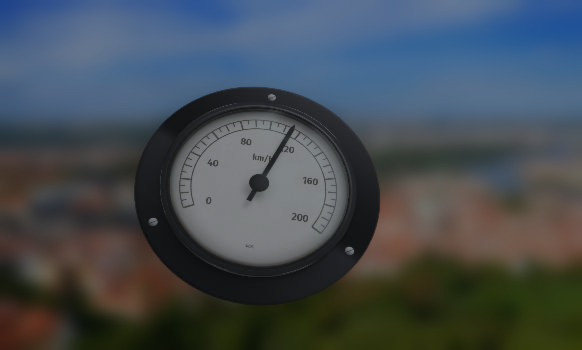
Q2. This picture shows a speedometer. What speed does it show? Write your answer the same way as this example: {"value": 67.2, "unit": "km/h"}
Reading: {"value": 115, "unit": "km/h"}
